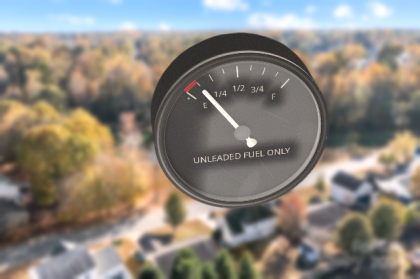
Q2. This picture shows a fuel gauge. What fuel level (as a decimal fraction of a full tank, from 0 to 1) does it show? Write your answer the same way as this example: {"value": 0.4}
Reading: {"value": 0.125}
